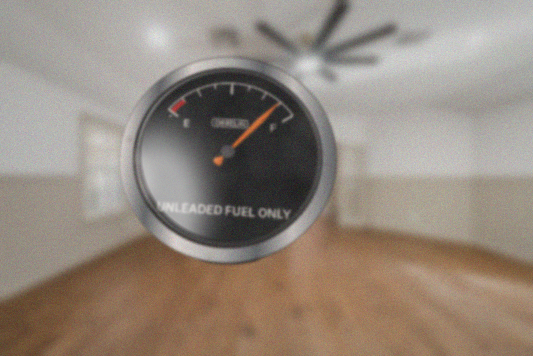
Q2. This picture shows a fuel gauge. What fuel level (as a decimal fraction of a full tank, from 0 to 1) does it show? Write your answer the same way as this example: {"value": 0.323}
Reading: {"value": 0.875}
